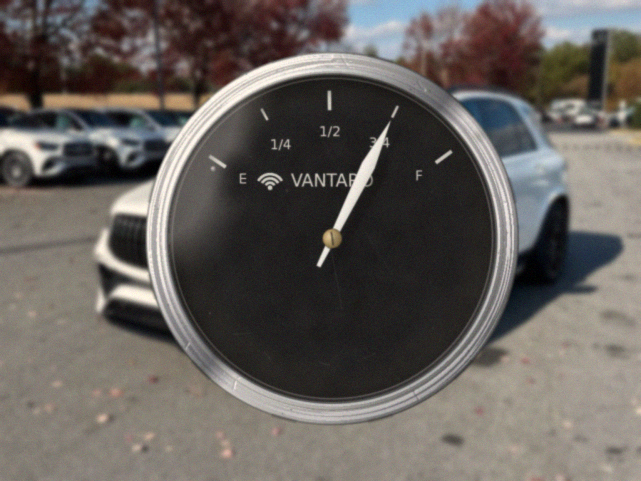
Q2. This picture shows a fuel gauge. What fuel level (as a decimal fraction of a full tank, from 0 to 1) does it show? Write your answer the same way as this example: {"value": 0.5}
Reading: {"value": 0.75}
